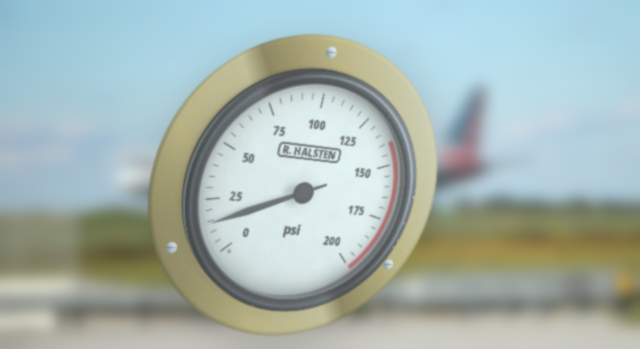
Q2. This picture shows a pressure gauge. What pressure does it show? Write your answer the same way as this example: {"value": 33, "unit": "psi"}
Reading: {"value": 15, "unit": "psi"}
